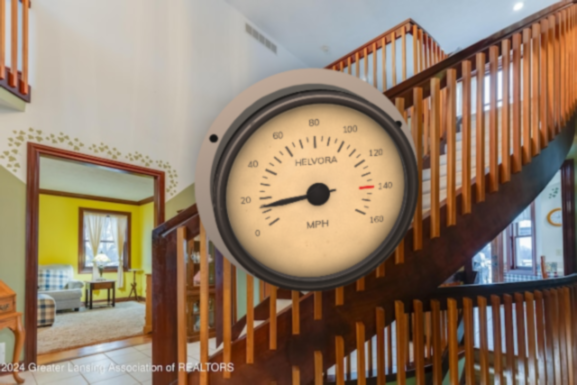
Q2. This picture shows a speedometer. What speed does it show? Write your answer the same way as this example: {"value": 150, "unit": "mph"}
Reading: {"value": 15, "unit": "mph"}
